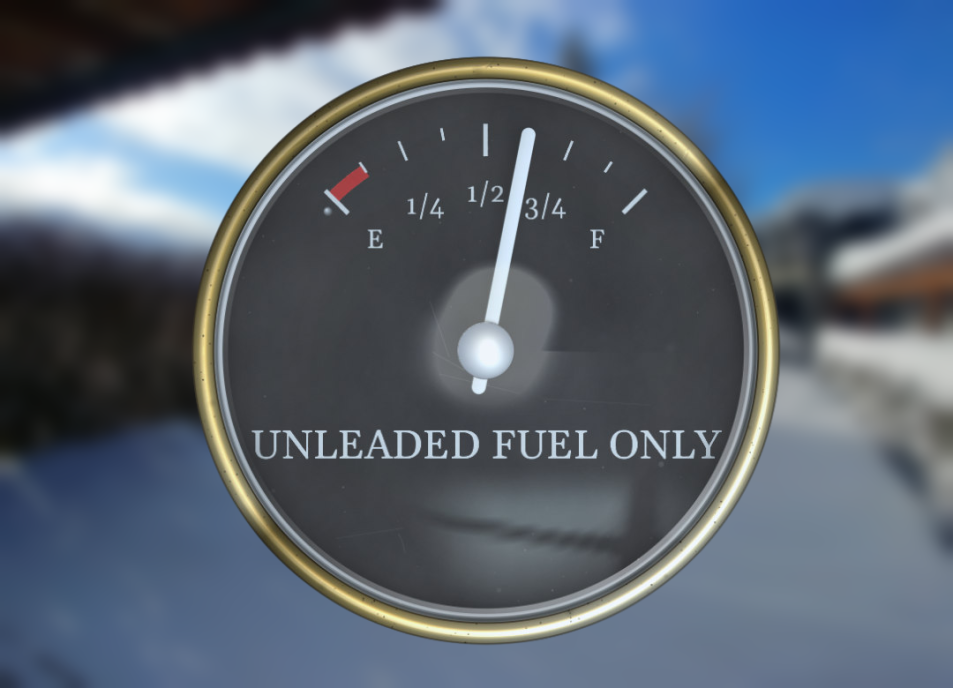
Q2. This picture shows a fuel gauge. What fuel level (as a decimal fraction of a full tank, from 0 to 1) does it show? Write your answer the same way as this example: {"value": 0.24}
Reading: {"value": 0.625}
